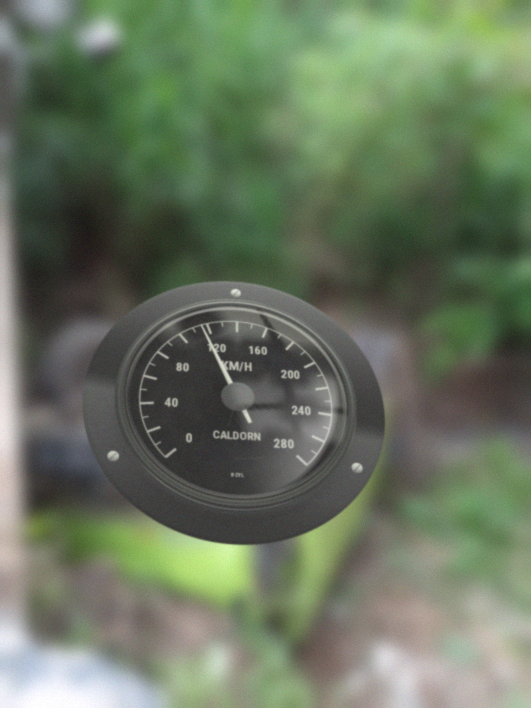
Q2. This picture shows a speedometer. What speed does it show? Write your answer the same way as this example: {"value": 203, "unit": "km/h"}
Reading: {"value": 115, "unit": "km/h"}
